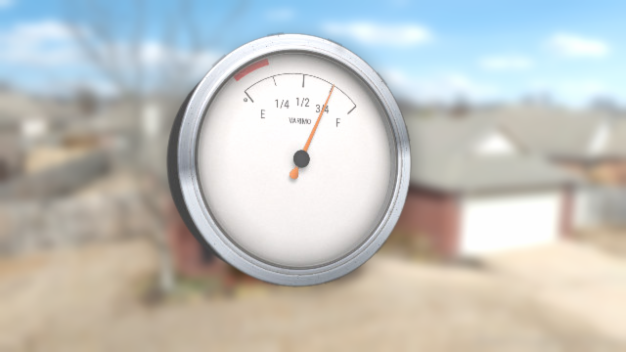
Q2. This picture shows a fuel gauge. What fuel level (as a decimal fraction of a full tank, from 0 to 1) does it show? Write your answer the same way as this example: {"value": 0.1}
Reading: {"value": 0.75}
